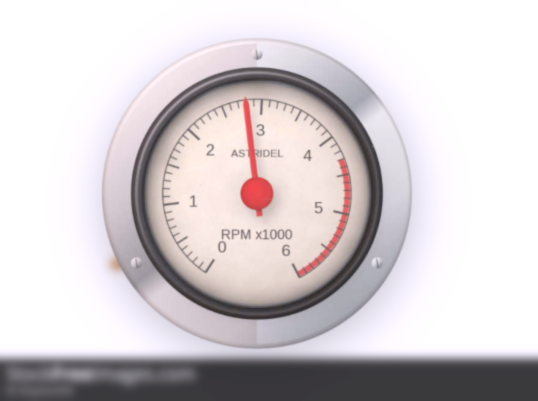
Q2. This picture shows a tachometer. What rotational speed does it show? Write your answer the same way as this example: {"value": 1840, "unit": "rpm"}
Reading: {"value": 2800, "unit": "rpm"}
